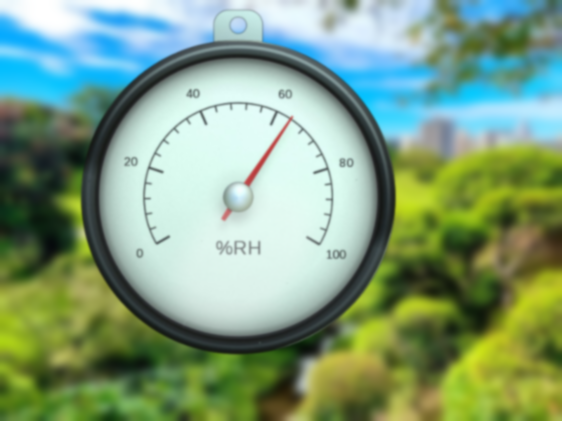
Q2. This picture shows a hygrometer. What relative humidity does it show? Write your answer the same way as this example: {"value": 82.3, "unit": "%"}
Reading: {"value": 64, "unit": "%"}
